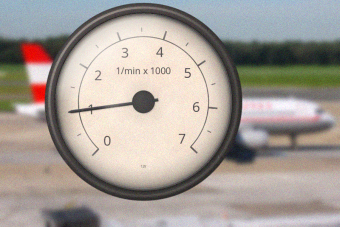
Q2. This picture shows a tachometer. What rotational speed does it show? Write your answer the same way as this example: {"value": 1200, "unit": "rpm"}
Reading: {"value": 1000, "unit": "rpm"}
